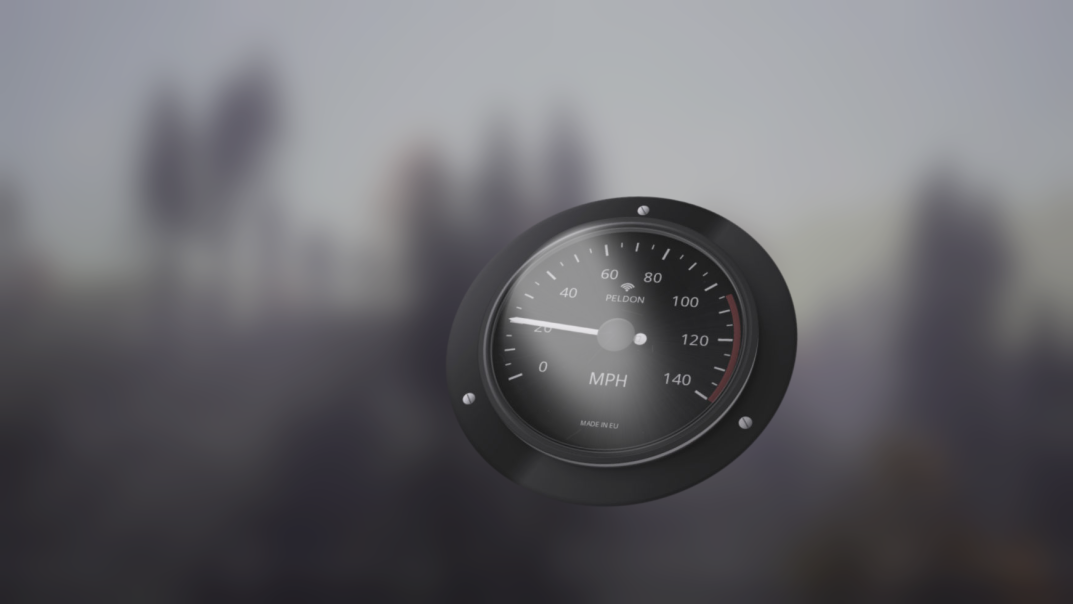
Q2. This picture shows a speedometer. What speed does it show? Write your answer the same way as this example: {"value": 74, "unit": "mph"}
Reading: {"value": 20, "unit": "mph"}
